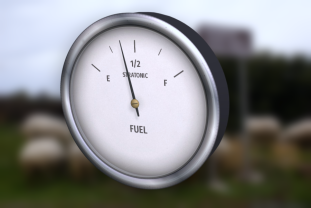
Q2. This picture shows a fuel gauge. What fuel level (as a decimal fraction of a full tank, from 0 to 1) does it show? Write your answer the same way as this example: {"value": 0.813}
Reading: {"value": 0.375}
